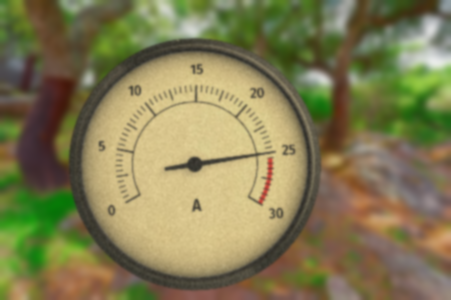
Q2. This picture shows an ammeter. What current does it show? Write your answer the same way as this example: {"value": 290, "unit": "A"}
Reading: {"value": 25, "unit": "A"}
